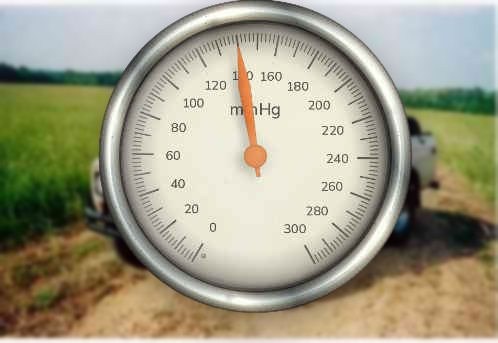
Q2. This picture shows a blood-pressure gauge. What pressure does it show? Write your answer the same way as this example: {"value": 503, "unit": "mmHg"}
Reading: {"value": 140, "unit": "mmHg"}
